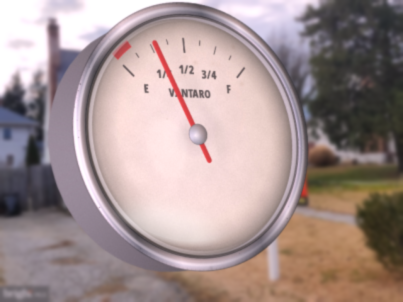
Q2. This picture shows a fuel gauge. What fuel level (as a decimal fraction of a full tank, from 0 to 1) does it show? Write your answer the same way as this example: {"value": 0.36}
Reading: {"value": 0.25}
